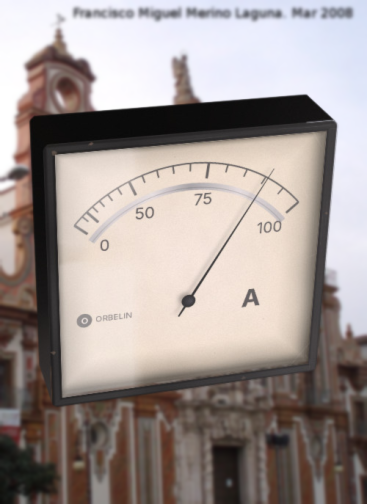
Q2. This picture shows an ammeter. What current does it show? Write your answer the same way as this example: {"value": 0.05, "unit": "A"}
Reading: {"value": 90, "unit": "A"}
